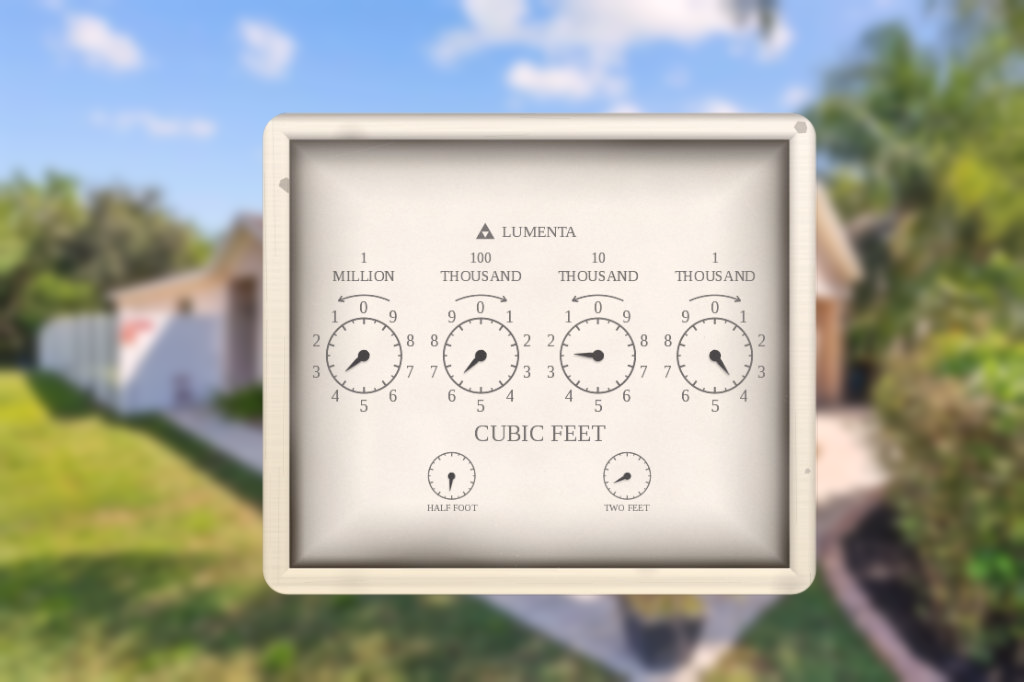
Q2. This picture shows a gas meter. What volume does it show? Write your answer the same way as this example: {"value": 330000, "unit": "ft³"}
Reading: {"value": 362400, "unit": "ft³"}
